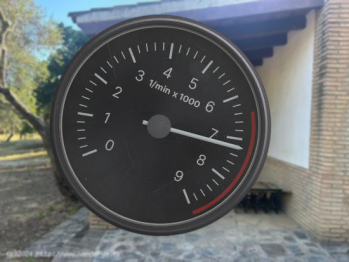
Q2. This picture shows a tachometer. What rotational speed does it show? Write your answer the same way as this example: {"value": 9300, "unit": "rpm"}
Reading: {"value": 7200, "unit": "rpm"}
